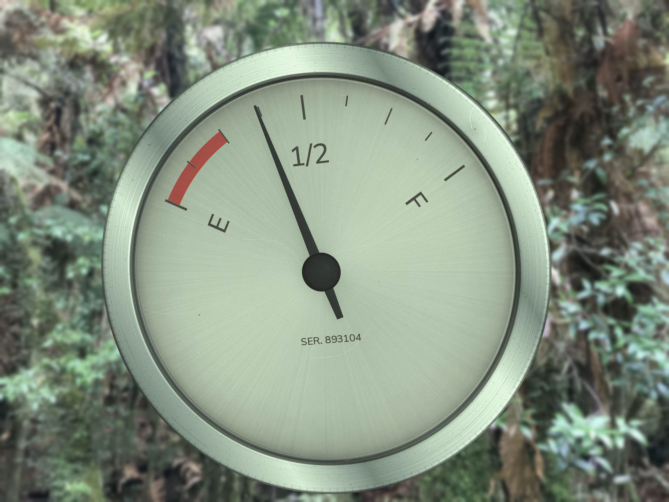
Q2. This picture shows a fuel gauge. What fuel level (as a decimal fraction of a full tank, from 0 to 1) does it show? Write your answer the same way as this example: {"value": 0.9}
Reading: {"value": 0.375}
